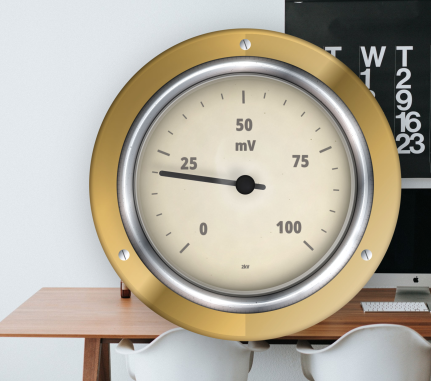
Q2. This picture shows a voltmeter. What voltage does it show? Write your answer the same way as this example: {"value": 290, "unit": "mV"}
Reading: {"value": 20, "unit": "mV"}
